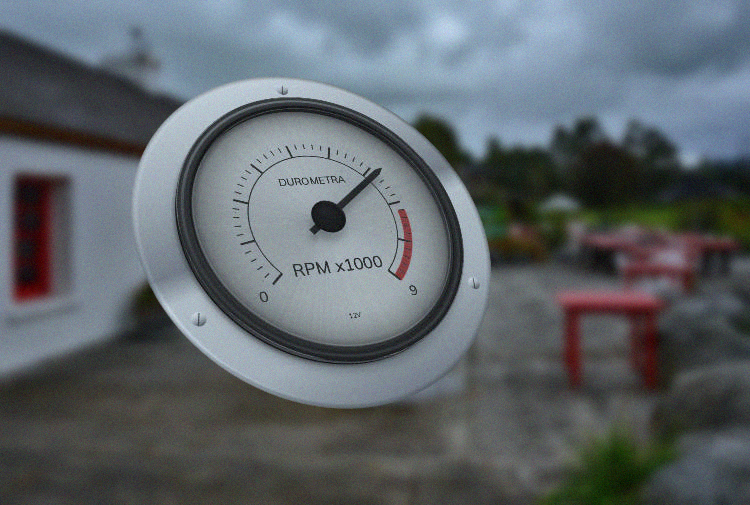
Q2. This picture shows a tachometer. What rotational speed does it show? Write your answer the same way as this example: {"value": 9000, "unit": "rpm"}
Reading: {"value": 6200, "unit": "rpm"}
